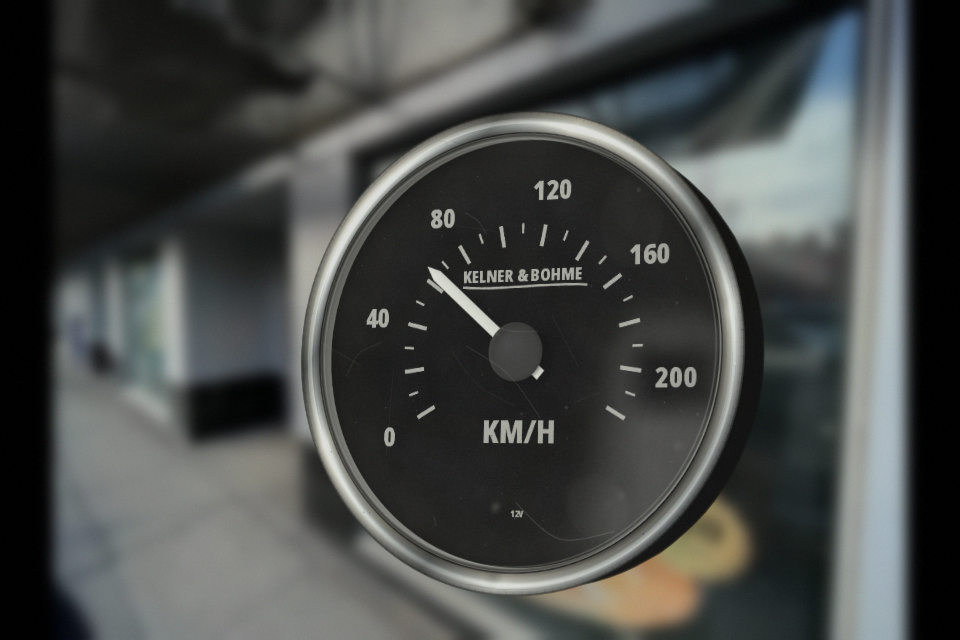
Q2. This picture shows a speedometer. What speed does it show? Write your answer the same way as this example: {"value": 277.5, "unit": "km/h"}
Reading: {"value": 65, "unit": "km/h"}
